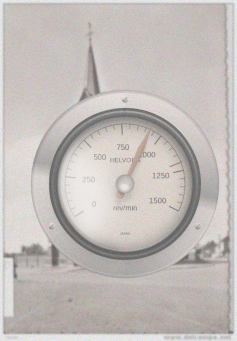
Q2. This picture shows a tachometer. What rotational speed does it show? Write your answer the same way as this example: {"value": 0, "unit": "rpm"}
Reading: {"value": 925, "unit": "rpm"}
